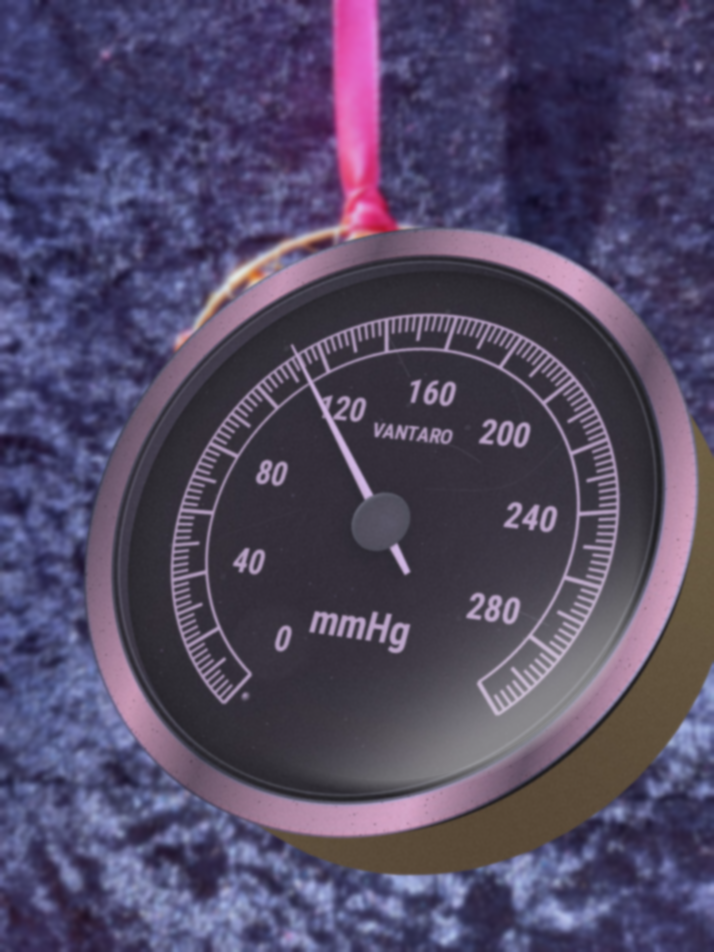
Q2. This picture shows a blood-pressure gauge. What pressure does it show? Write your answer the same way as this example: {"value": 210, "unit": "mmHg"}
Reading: {"value": 114, "unit": "mmHg"}
